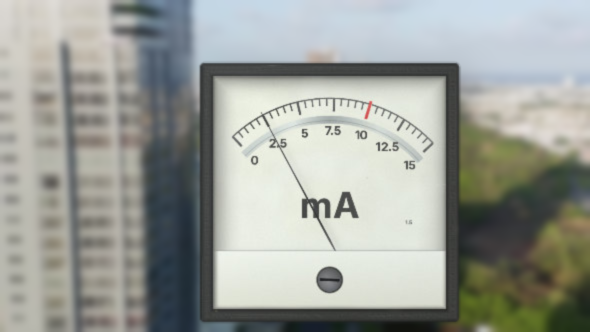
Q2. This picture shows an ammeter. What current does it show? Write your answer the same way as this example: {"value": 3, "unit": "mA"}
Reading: {"value": 2.5, "unit": "mA"}
